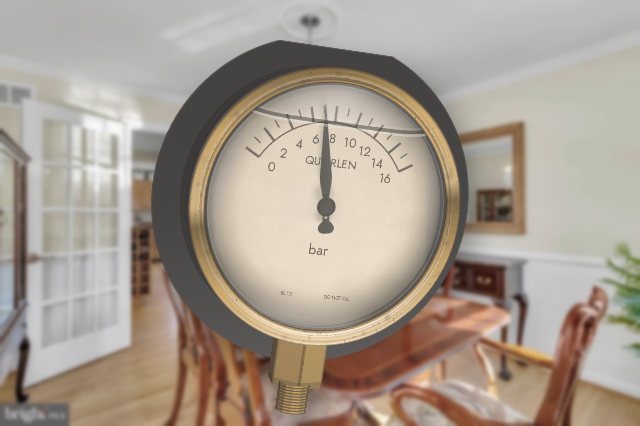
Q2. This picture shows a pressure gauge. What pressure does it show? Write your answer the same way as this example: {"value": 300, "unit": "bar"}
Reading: {"value": 7, "unit": "bar"}
